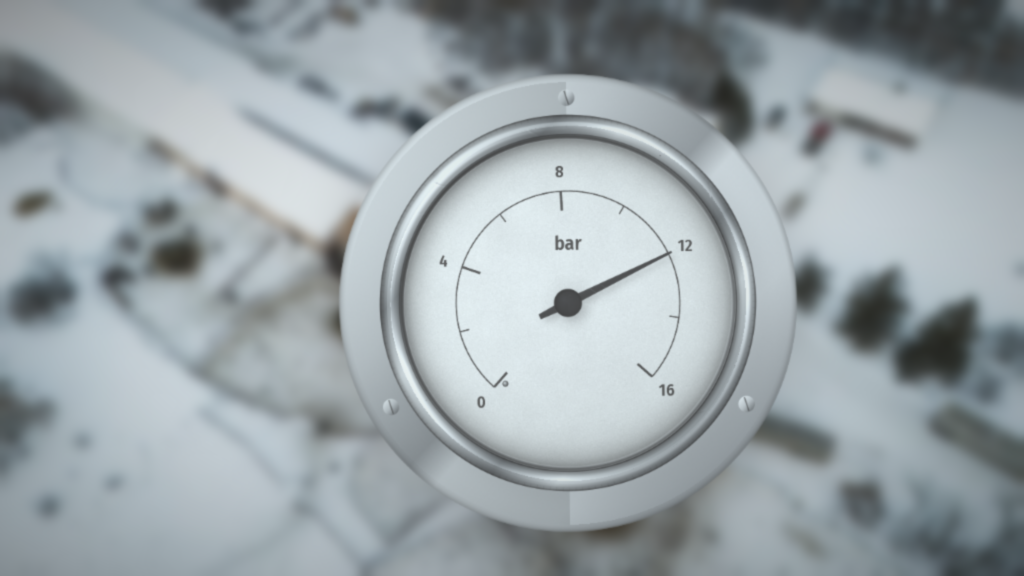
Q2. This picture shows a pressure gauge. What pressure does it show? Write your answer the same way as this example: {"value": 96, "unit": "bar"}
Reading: {"value": 12, "unit": "bar"}
